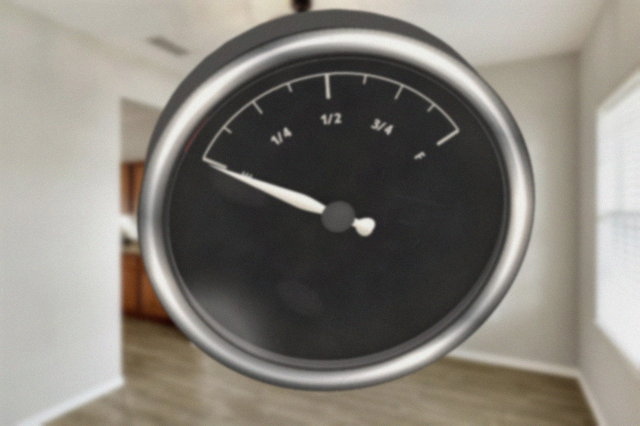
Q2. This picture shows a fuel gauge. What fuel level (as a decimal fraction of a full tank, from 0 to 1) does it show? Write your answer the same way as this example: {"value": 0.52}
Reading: {"value": 0}
